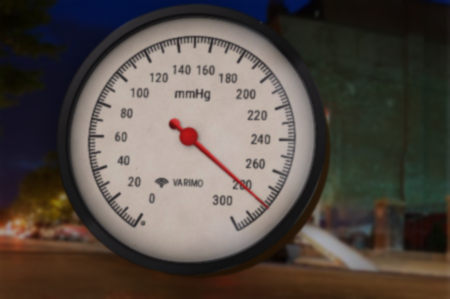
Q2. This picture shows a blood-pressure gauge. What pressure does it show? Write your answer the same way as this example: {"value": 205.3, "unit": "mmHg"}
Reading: {"value": 280, "unit": "mmHg"}
